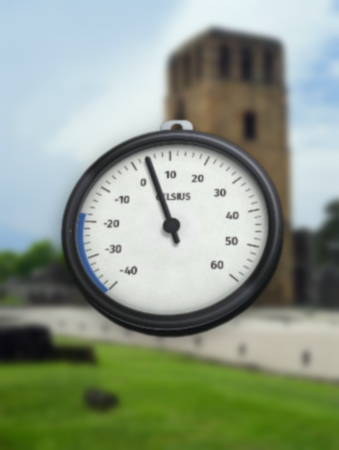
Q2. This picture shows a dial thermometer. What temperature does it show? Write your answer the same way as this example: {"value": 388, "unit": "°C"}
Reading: {"value": 4, "unit": "°C"}
